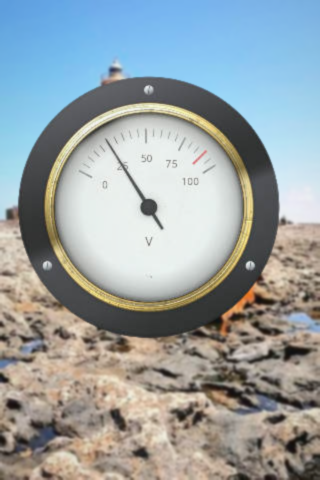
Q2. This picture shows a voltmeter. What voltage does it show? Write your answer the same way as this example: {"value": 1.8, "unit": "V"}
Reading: {"value": 25, "unit": "V"}
